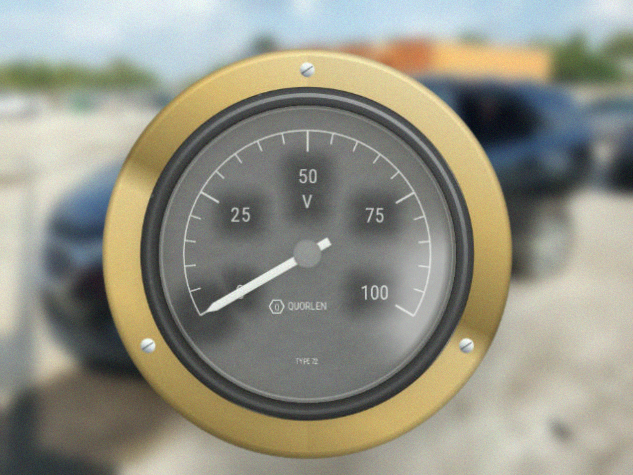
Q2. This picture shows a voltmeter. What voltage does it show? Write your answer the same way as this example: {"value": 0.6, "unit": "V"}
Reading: {"value": 0, "unit": "V"}
